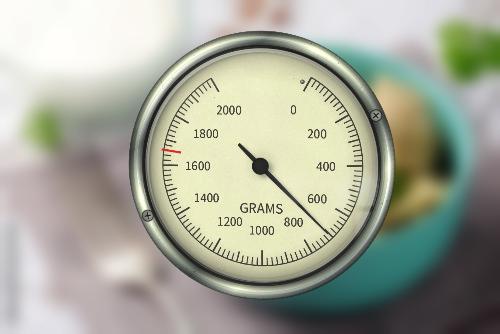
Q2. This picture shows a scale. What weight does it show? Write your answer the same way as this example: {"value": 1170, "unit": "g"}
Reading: {"value": 700, "unit": "g"}
